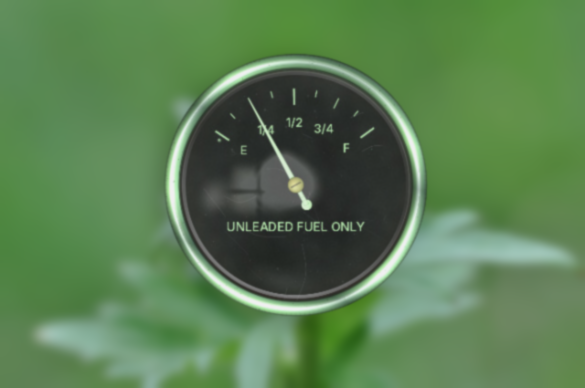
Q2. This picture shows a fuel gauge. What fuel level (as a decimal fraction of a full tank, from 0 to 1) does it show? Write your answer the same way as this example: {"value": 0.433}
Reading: {"value": 0.25}
